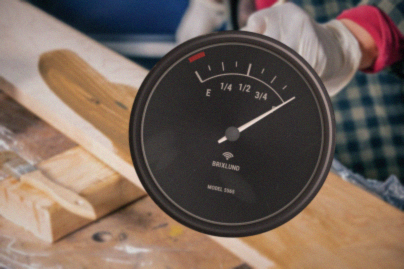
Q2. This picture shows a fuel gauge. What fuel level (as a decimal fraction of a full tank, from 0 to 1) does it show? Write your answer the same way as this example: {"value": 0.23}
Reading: {"value": 1}
